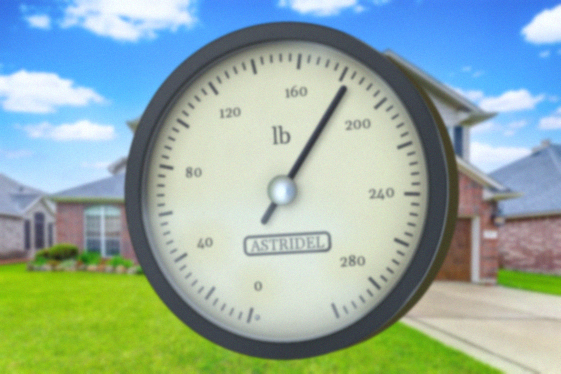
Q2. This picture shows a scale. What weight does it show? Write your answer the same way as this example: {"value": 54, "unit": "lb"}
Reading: {"value": 184, "unit": "lb"}
